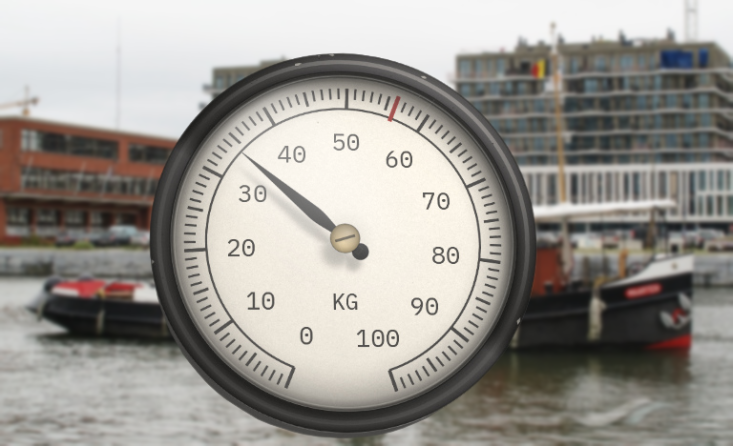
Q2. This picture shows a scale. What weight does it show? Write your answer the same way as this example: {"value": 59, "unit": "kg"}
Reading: {"value": 34, "unit": "kg"}
